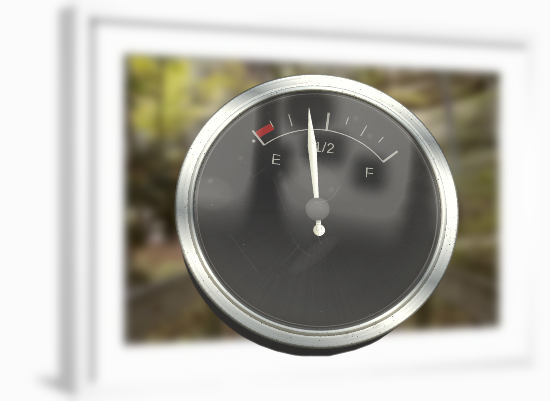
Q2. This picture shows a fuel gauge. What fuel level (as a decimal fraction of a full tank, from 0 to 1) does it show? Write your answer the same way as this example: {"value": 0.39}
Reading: {"value": 0.375}
